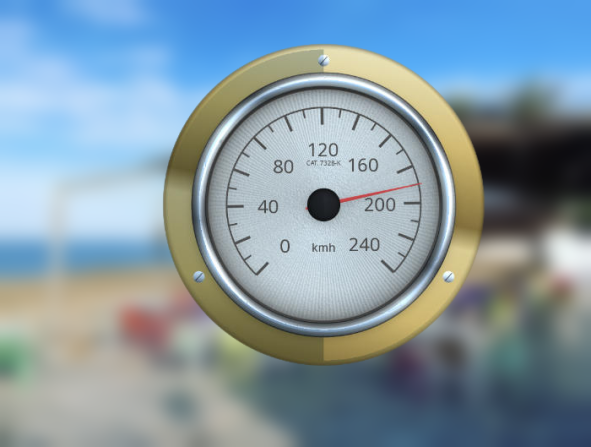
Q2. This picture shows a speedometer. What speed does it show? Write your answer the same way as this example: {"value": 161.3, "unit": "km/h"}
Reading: {"value": 190, "unit": "km/h"}
